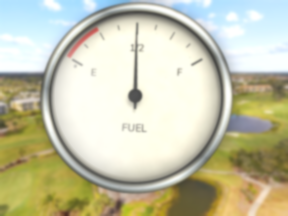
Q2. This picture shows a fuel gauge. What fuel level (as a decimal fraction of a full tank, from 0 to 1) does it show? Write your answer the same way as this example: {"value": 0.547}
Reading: {"value": 0.5}
